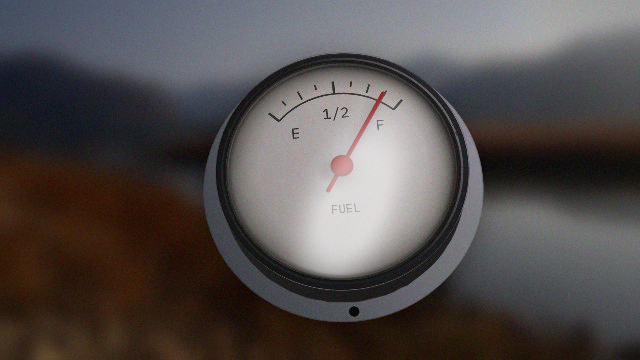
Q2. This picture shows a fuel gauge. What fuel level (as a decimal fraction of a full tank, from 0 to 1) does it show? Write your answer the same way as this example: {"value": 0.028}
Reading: {"value": 0.875}
